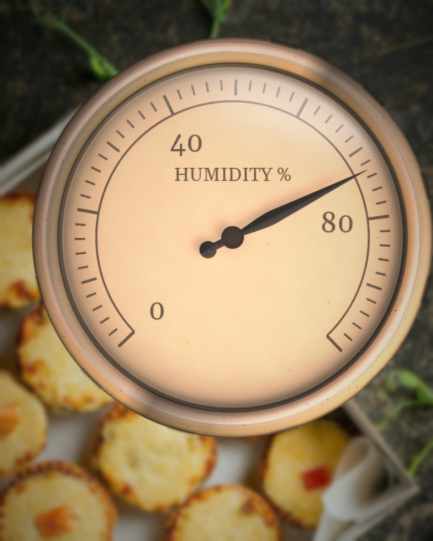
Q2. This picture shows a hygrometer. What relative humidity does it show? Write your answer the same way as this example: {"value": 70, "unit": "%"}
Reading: {"value": 73, "unit": "%"}
